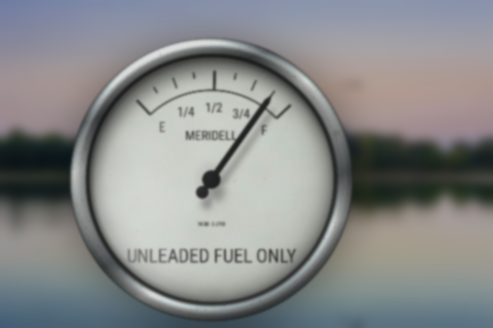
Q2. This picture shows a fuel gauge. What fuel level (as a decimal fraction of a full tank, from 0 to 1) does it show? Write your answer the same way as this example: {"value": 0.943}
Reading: {"value": 0.875}
